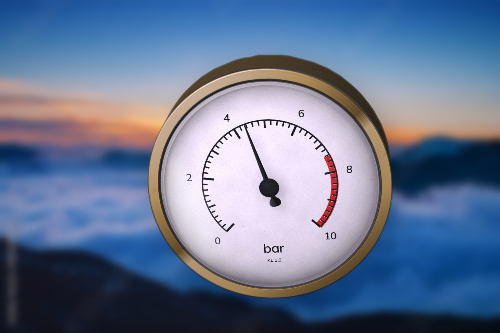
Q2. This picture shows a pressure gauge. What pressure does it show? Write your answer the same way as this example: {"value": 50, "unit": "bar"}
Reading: {"value": 4.4, "unit": "bar"}
